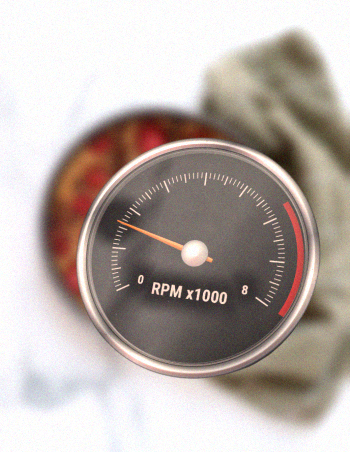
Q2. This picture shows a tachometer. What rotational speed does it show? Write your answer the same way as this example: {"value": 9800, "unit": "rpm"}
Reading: {"value": 1600, "unit": "rpm"}
